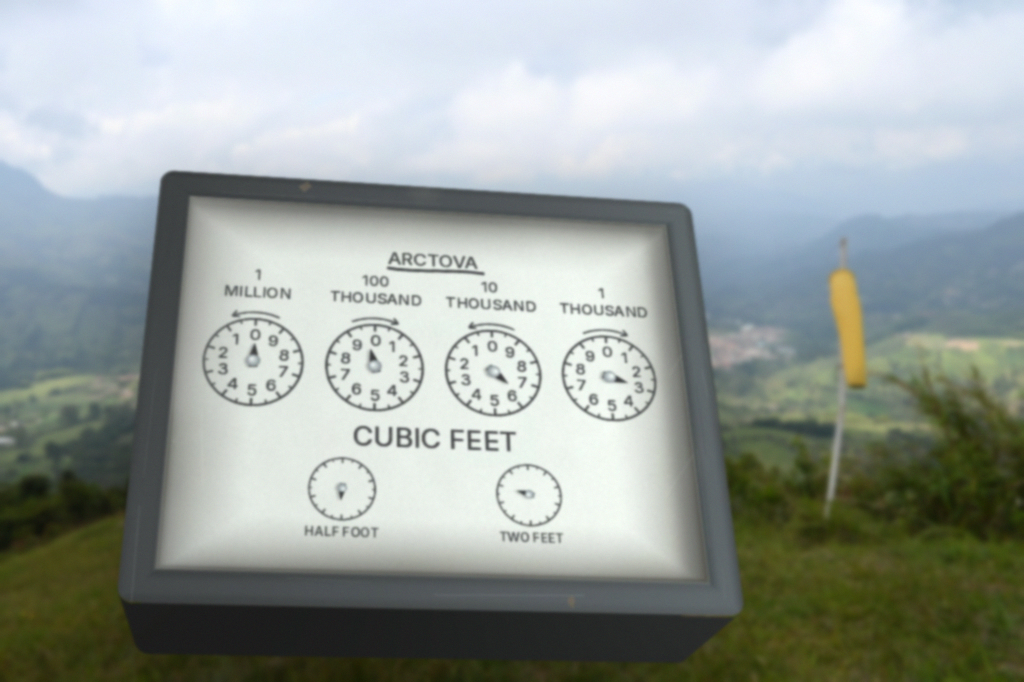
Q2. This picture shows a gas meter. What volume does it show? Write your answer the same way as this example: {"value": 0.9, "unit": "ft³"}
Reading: {"value": 996300, "unit": "ft³"}
